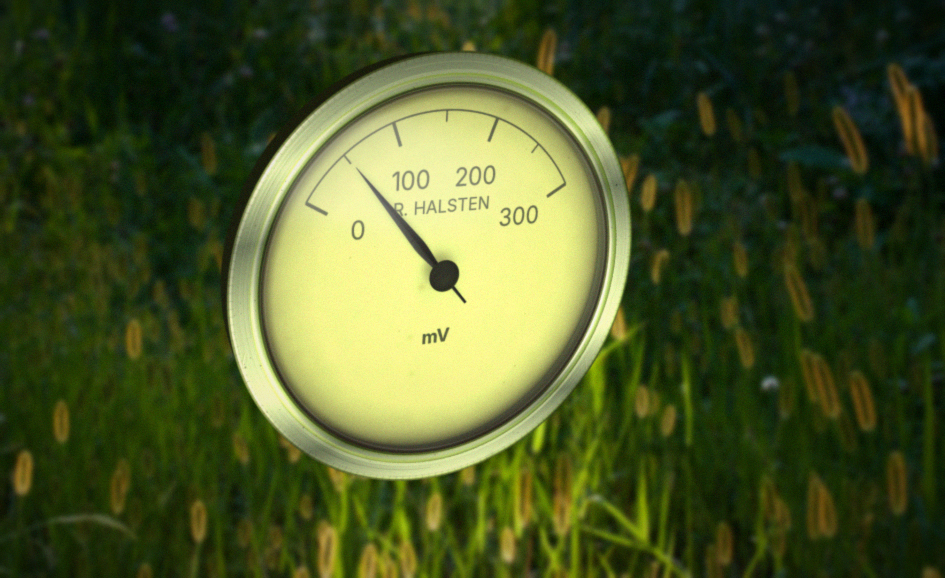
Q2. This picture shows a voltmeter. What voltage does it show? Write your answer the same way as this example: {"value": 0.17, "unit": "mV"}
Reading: {"value": 50, "unit": "mV"}
